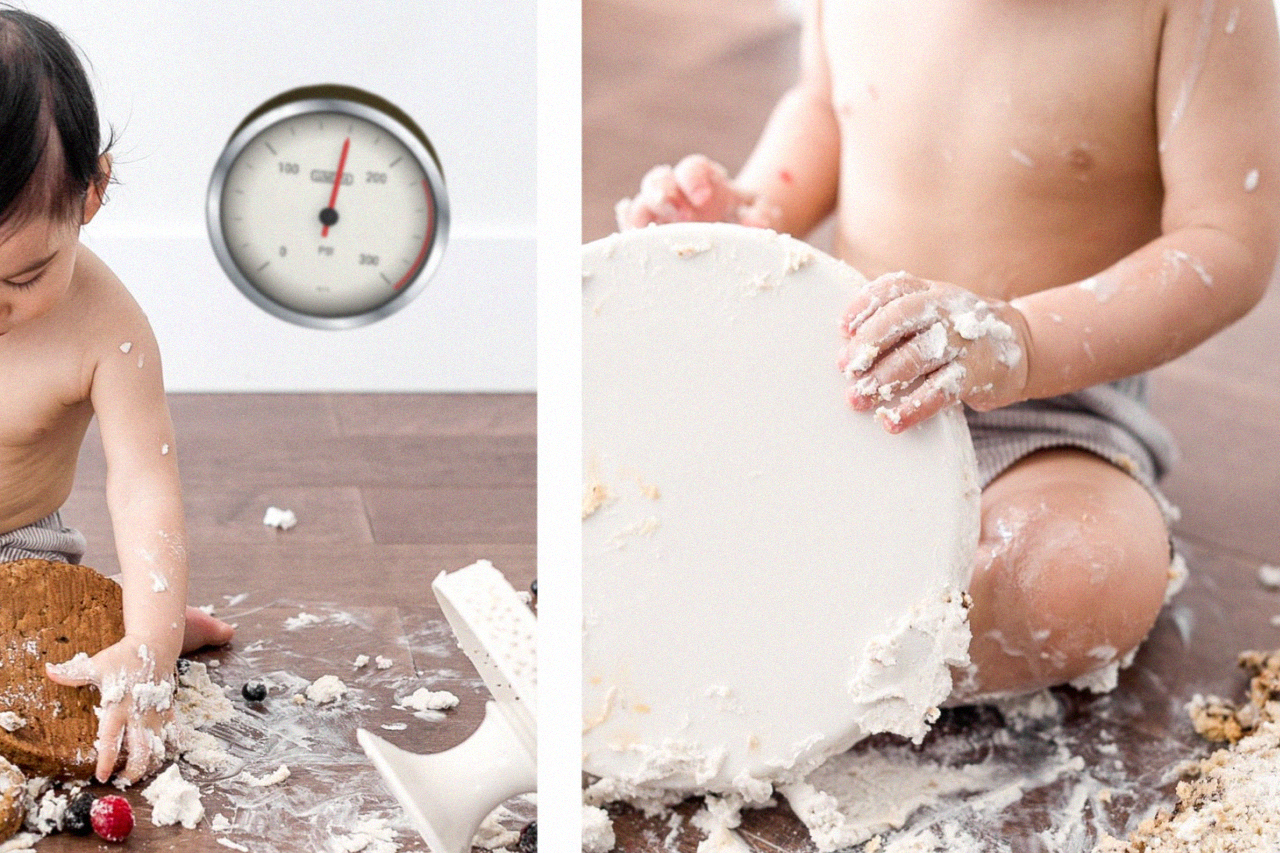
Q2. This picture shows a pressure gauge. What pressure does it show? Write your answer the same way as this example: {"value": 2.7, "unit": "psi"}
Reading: {"value": 160, "unit": "psi"}
